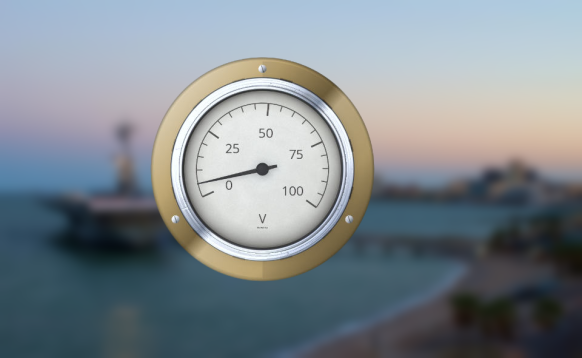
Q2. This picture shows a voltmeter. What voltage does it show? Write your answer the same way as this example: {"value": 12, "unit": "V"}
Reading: {"value": 5, "unit": "V"}
